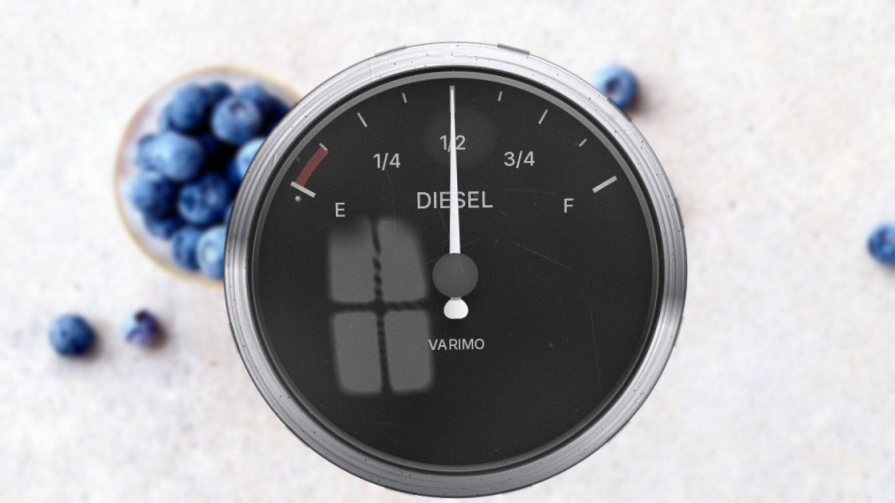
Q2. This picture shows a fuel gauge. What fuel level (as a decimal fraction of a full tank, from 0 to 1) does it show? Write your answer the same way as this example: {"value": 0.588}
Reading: {"value": 0.5}
